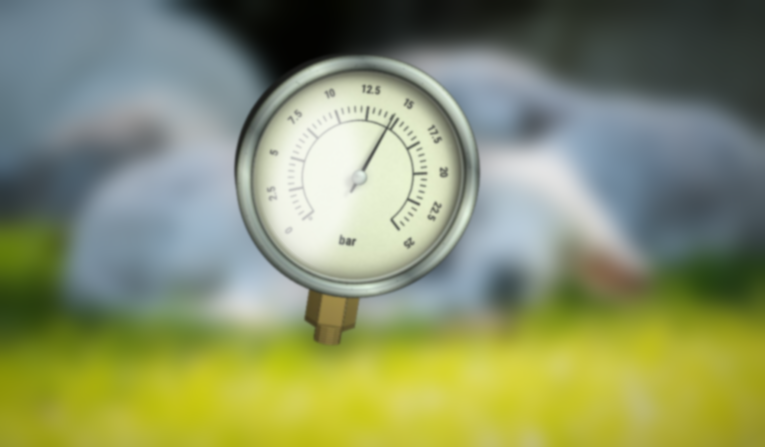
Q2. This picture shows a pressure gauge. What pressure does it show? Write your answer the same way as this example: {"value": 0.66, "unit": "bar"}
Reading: {"value": 14.5, "unit": "bar"}
